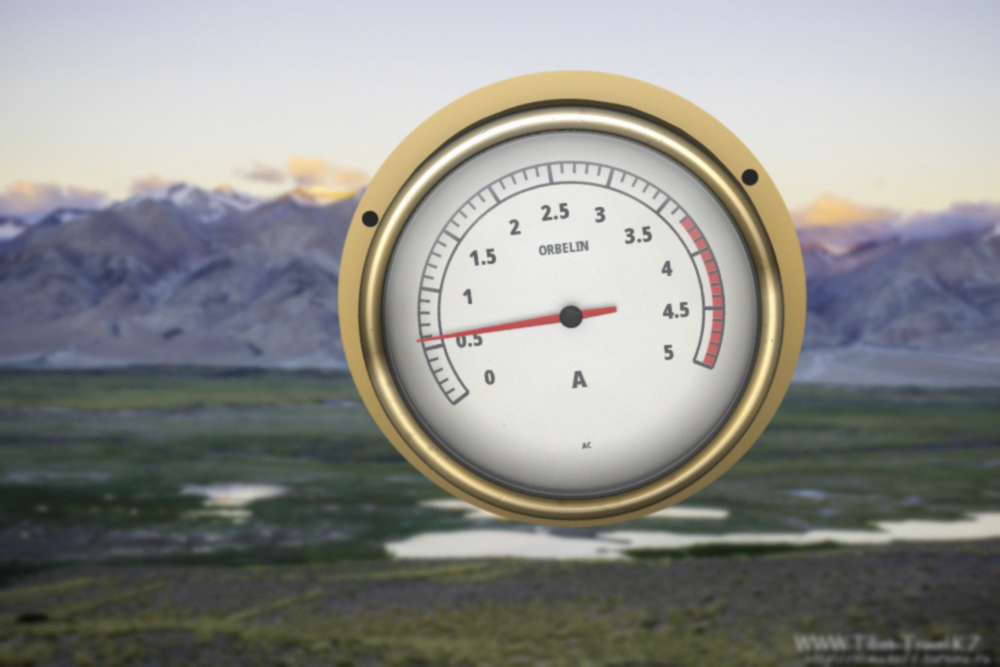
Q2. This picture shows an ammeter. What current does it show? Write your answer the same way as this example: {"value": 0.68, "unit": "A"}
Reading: {"value": 0.6, "unit": "A"}
